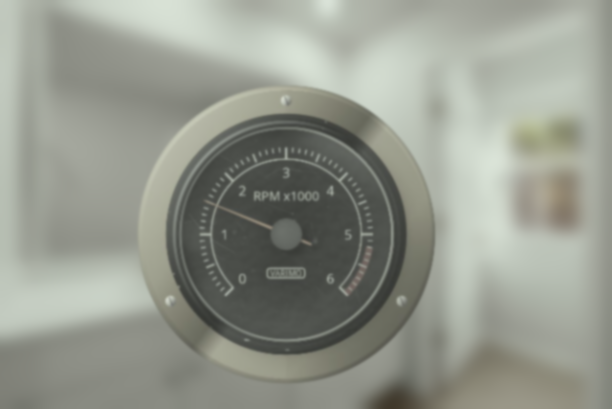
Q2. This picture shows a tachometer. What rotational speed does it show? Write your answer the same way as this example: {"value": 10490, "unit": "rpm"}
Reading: {"value": 1500, "unit": "rpm"}
